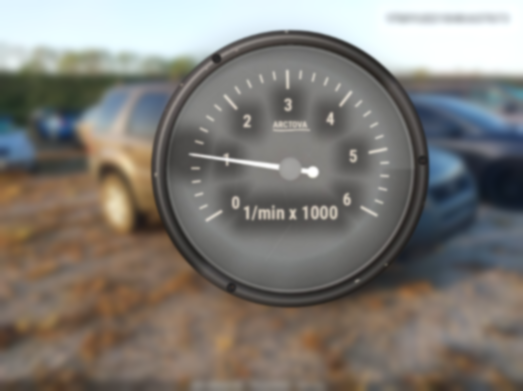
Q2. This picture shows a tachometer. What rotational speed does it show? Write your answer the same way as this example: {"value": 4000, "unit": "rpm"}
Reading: {"value": 1000, "unit": "rpm"}
